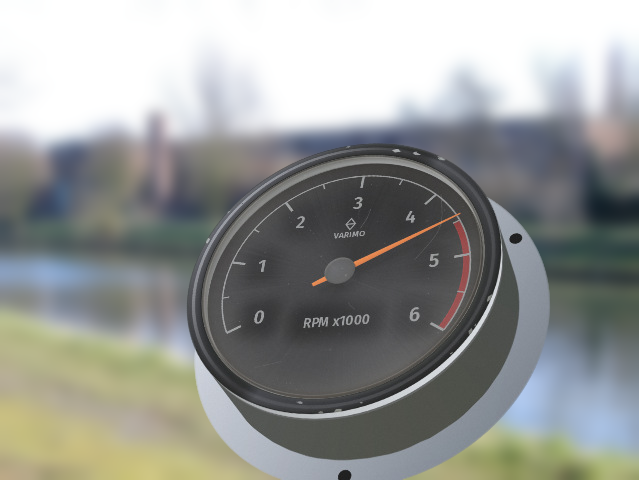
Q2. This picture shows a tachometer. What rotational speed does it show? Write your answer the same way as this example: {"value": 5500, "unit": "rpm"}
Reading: {"value": 4500, "unit": "rpm"}
